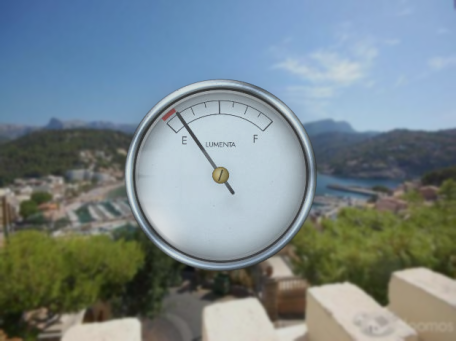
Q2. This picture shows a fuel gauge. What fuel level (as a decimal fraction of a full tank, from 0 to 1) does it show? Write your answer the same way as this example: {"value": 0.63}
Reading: {"value": 0.125}
